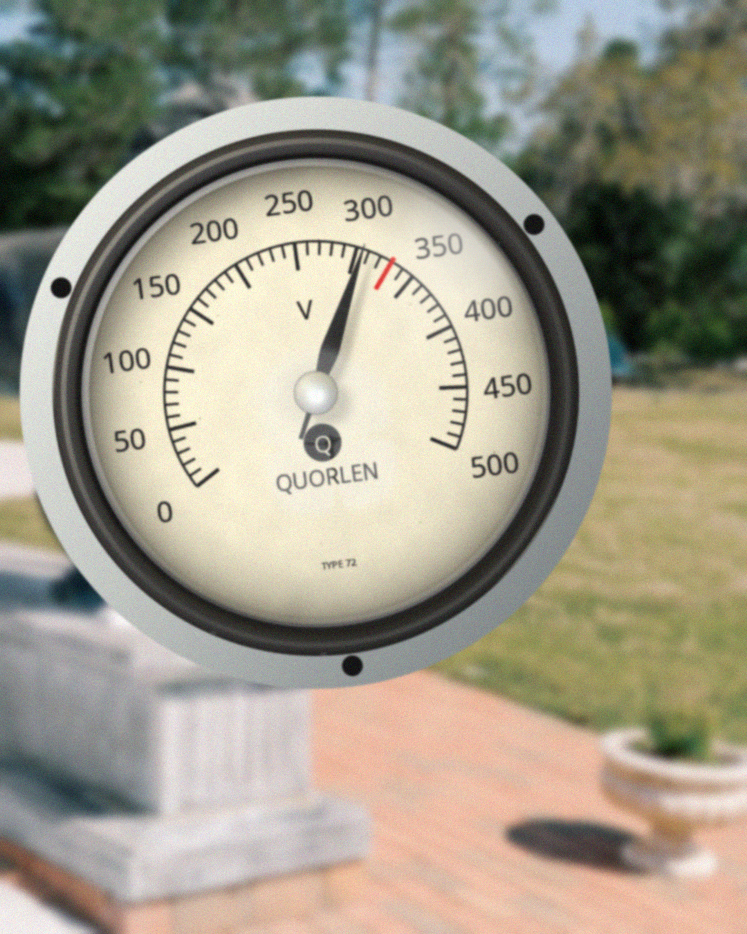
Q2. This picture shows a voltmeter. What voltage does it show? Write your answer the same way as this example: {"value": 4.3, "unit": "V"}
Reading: {"value": 305, "unit": "V"}
